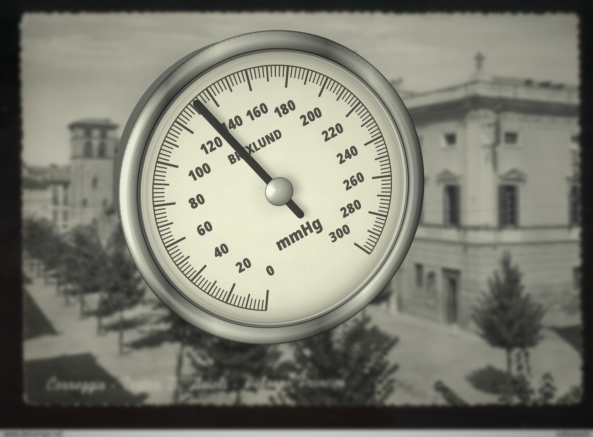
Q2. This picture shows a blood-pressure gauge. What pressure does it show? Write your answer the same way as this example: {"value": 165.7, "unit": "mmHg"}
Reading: {"value": 132, "unit": "mmHg"}
